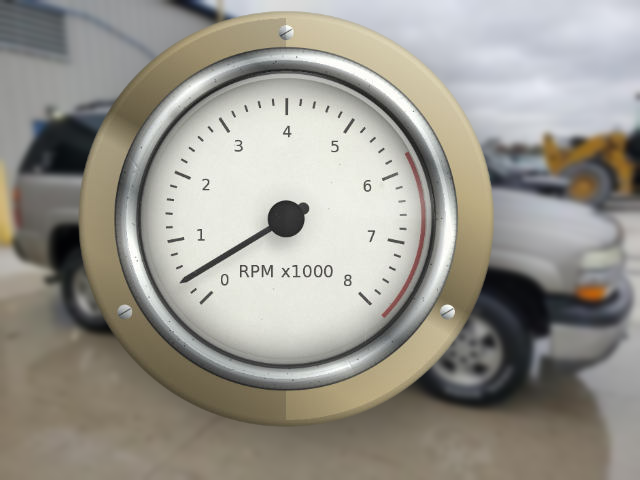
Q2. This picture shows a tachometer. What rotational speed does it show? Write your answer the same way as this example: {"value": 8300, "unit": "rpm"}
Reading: {"value": 400, "unit": "rpm"}
